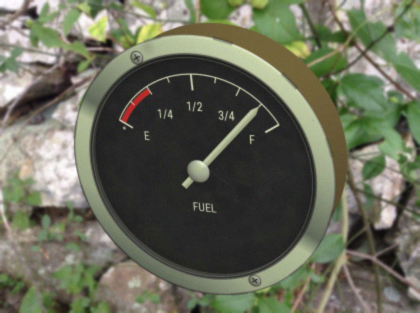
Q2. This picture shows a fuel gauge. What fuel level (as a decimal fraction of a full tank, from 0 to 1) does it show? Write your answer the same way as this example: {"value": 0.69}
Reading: {"value": 0.875}
